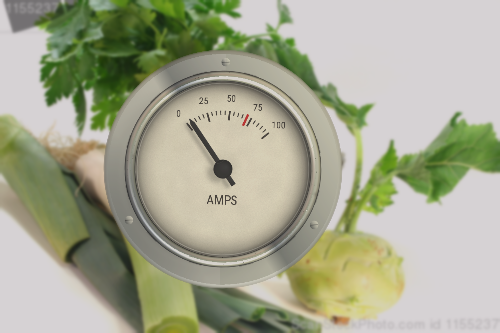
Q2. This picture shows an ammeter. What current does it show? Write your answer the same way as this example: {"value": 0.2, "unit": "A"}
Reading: {"value": 5, "unit": "A"}
